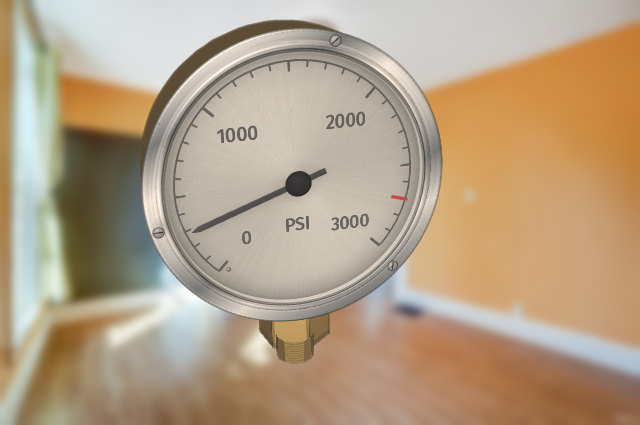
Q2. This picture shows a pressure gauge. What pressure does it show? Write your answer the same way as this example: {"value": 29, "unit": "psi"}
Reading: {"value": 300, "unit": "psi"}
